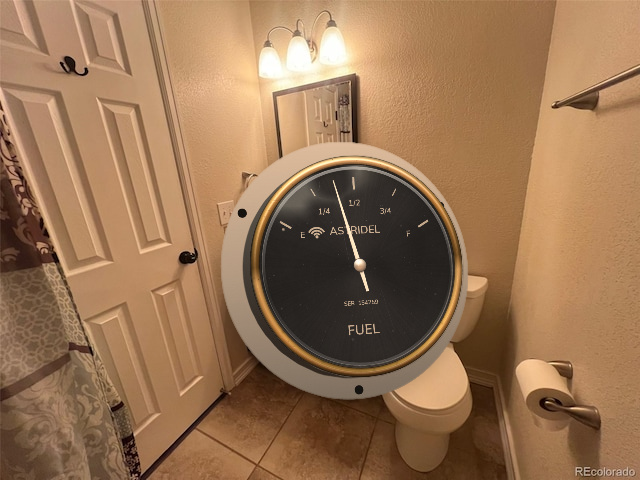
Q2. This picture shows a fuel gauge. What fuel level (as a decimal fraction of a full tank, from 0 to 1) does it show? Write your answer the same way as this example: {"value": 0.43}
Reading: {"value": 0.375}
